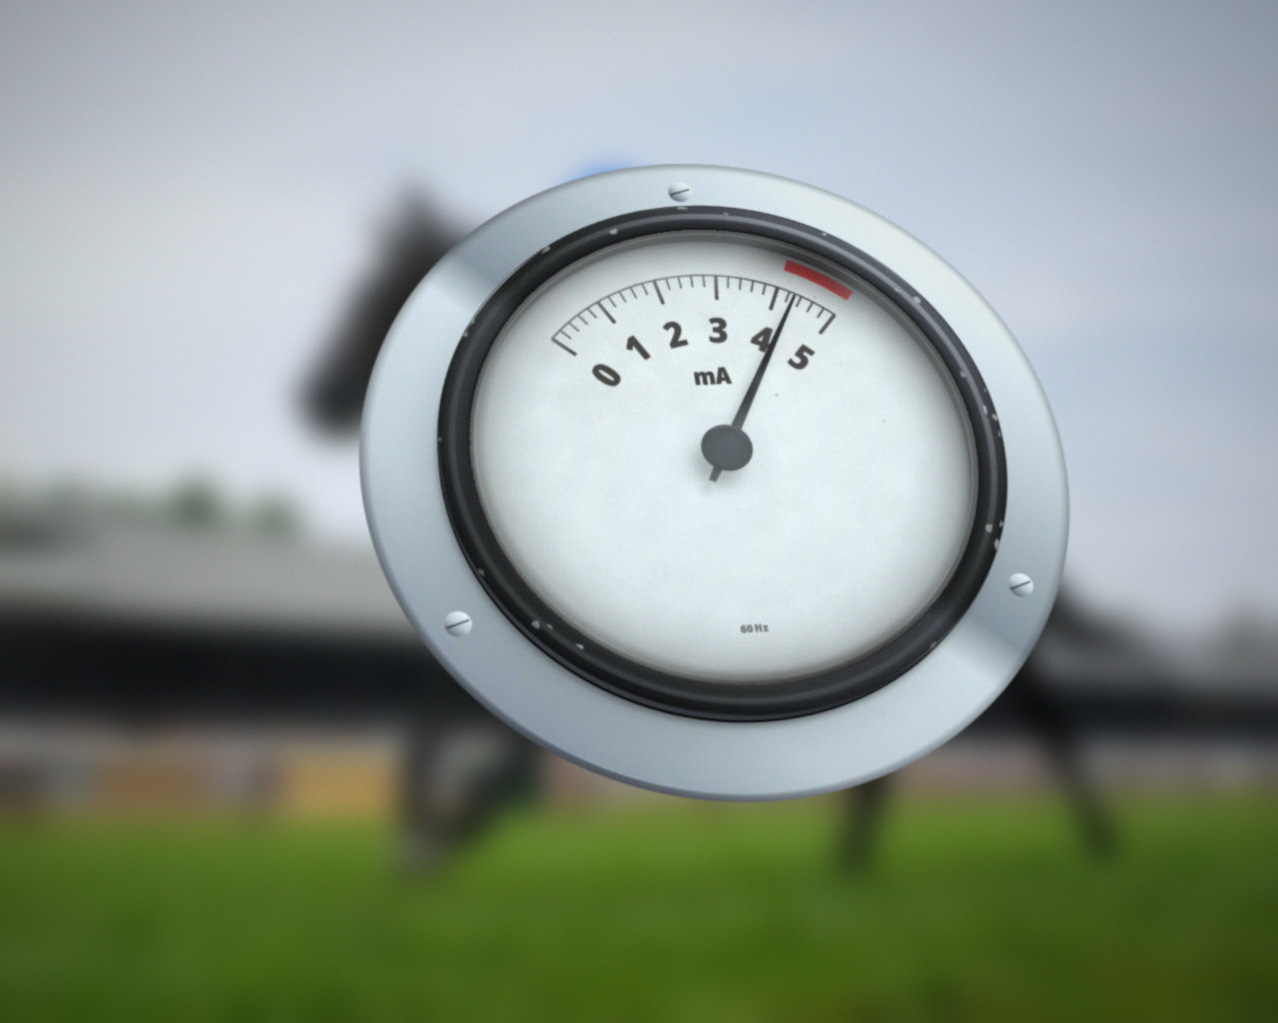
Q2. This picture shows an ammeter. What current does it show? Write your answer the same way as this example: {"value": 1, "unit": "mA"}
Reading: {"value": 4.3, "unit": "mA"}
